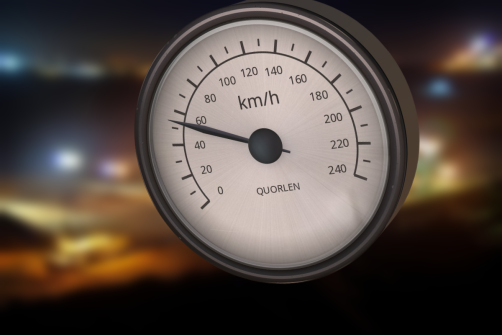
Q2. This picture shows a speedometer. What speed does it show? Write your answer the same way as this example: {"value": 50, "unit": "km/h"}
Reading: {"value": 55, "unit": "km/h"}
